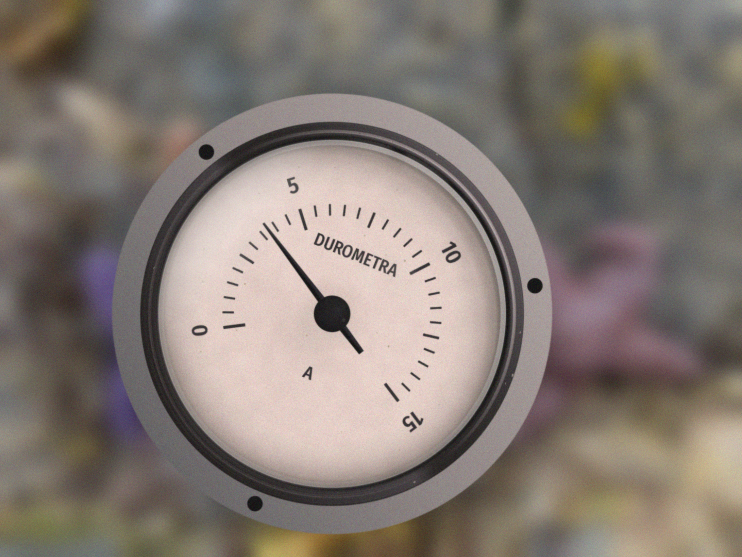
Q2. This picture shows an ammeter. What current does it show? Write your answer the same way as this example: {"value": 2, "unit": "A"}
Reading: {"value": 3.75, "unit": "A"}
